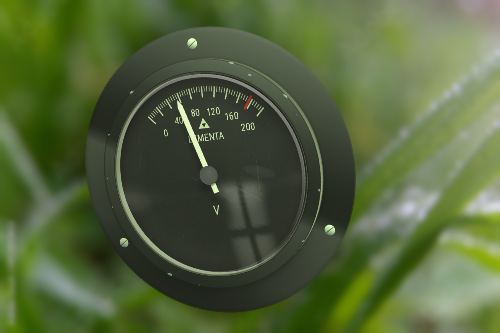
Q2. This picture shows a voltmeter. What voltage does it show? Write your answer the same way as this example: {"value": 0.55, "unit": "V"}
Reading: {"value": 60, "unit": "V"}
